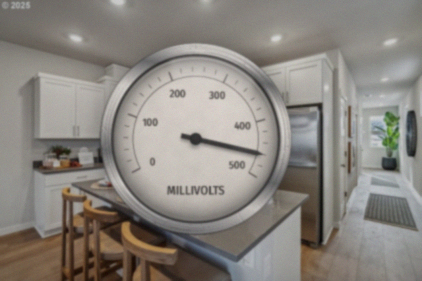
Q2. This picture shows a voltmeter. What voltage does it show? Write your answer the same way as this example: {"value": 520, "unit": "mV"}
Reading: {"value": 460, "unit": "mV"}
